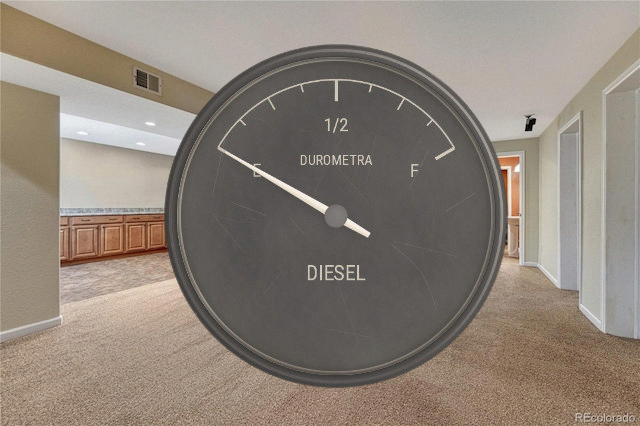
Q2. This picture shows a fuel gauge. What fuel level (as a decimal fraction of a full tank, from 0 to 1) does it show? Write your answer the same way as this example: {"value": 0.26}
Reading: {"value": 0}
